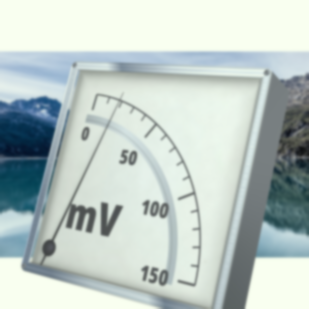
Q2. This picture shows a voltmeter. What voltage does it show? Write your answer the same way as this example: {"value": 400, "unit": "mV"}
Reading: {"value": 20, "unit": "mV"}
